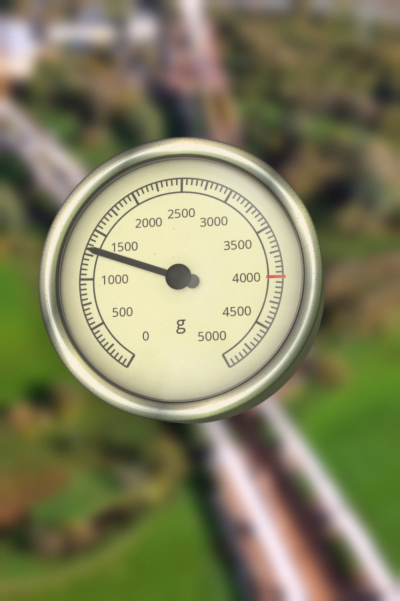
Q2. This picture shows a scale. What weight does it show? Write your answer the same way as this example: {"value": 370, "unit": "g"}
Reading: {"value": 1300, "unit": "g"}
